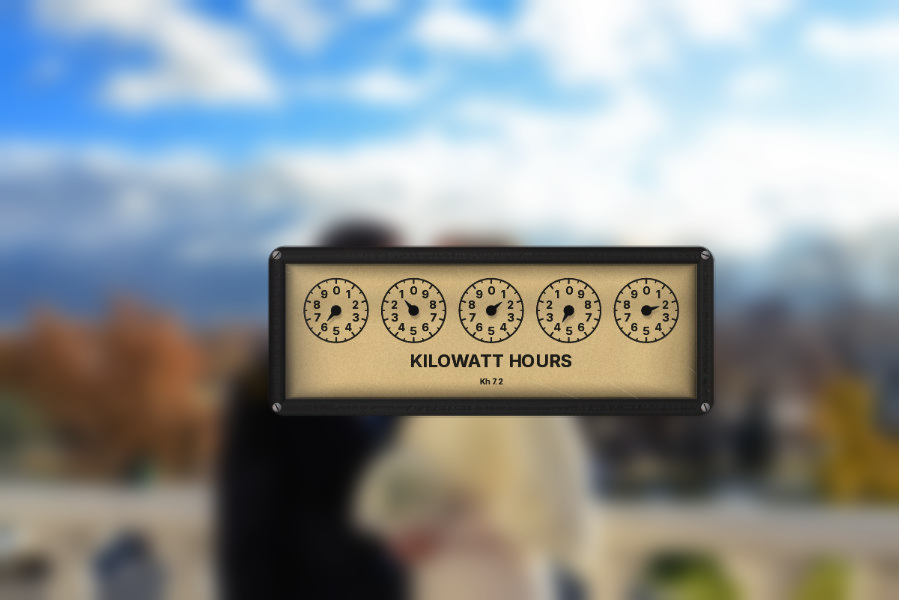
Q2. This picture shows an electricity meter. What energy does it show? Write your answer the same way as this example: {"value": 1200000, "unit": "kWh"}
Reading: {"value": 61142, "unit": "kWh"}
